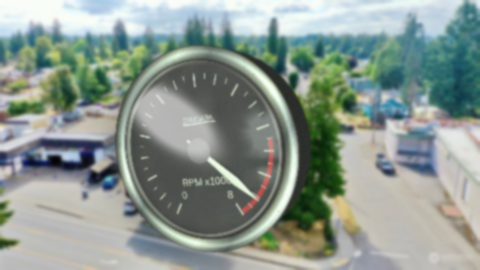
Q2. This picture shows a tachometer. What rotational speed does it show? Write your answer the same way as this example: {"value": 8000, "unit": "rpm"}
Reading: {"value": 7500, "unit": "rpm"}
